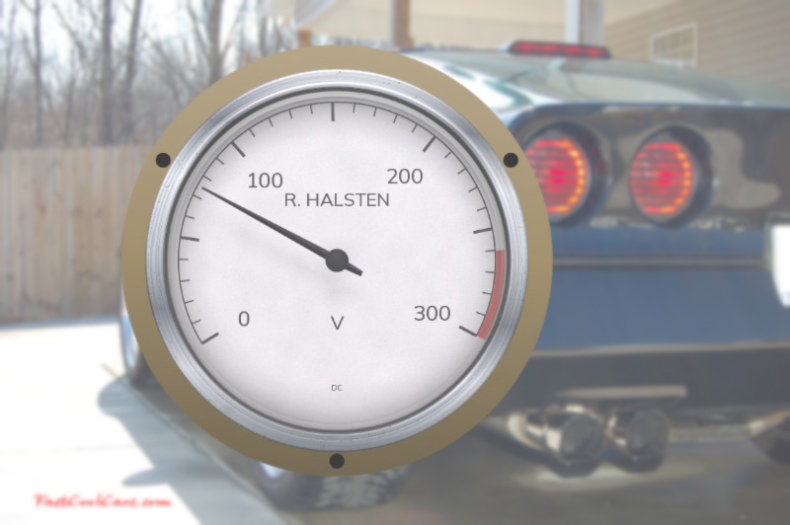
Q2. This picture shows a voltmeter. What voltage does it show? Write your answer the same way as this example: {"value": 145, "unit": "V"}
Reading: {"value": 75, "unit": "V"}
